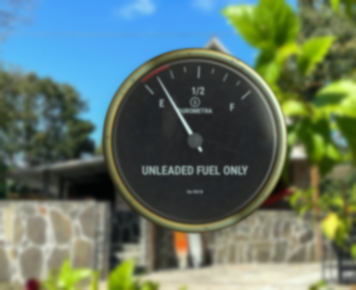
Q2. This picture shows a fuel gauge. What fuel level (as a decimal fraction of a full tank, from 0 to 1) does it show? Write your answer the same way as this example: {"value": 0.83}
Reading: {"value": 0.125}
